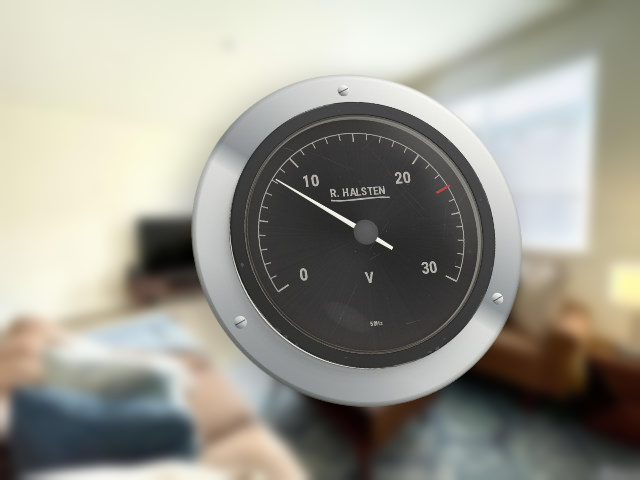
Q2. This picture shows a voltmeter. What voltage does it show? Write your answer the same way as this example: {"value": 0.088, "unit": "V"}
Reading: {"value": 8, "unit": "V"}
